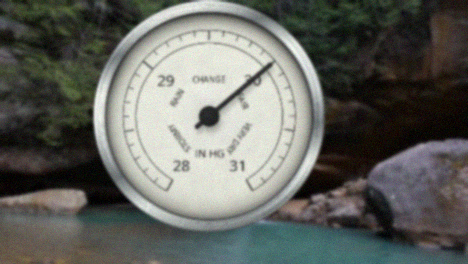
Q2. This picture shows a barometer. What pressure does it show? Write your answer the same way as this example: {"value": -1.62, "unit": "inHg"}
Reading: {"value": 30, "unit": "inHg"}
